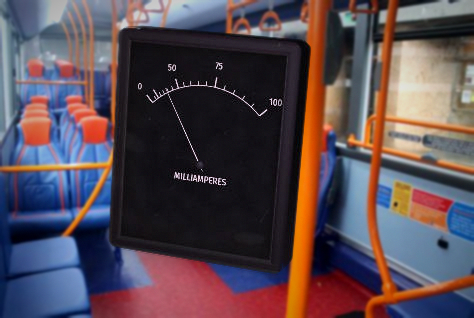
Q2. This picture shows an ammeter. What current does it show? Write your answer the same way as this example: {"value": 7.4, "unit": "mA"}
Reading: {"value": 40, "unit": "mA"}
